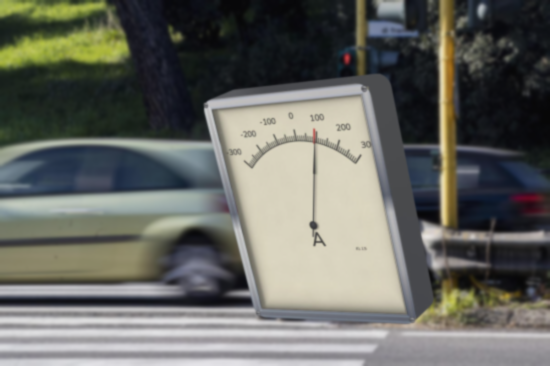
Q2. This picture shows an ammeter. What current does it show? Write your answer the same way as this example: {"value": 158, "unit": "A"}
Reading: {"value": 100, "unit": "A"}
